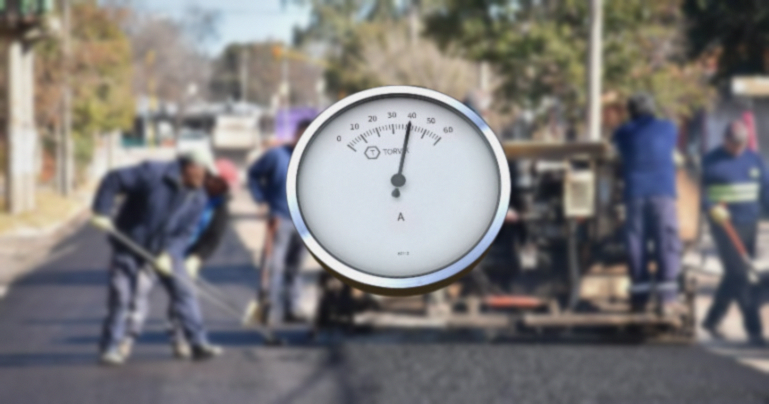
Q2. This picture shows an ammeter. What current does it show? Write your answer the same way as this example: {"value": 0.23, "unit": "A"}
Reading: {"value": 40, "unit": "A"}
